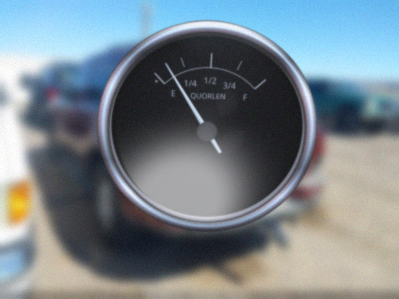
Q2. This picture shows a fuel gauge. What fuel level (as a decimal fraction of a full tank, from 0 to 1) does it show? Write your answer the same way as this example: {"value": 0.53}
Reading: {"value": 0.125}
